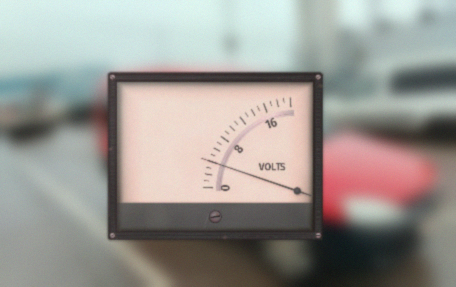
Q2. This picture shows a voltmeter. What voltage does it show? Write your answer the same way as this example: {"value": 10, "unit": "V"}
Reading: {"value": 4, "unit": "V"}
